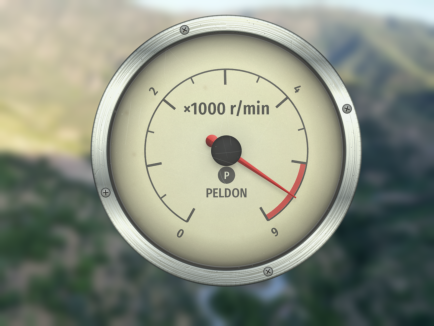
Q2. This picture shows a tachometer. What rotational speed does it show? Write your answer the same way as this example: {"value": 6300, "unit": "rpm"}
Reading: {"value": 5500, "unit": "rpm"}
